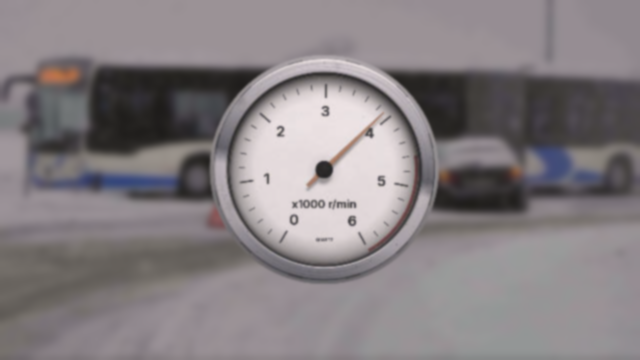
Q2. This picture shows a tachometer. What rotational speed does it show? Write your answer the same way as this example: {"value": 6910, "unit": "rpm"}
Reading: {"value": 3900, "unit": "rpm"}
